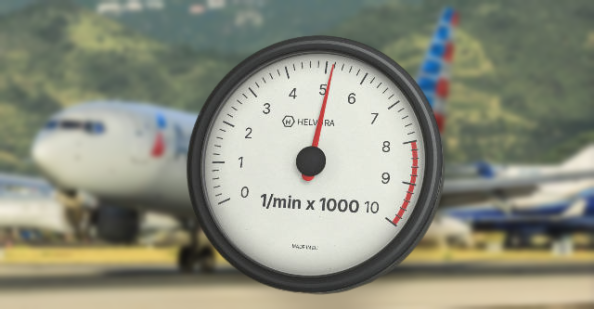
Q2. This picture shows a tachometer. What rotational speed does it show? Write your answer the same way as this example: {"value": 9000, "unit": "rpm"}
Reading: {"value": 5200, "unit": "rpm"}
